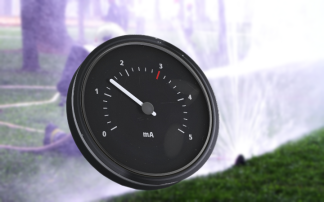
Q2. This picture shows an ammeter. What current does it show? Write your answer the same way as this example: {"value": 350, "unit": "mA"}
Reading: {"value": 1.4, "unit": "mA"}
